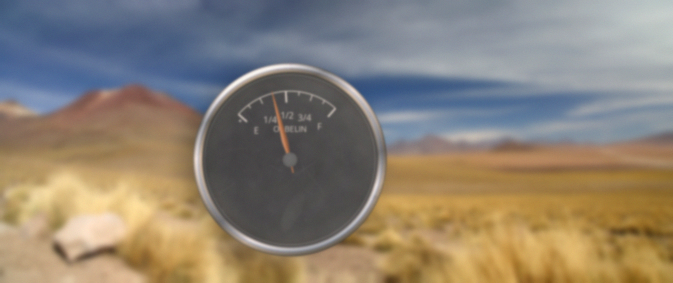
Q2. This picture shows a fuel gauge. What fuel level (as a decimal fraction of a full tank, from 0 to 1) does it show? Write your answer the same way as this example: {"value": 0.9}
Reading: {"value": 0.375}
